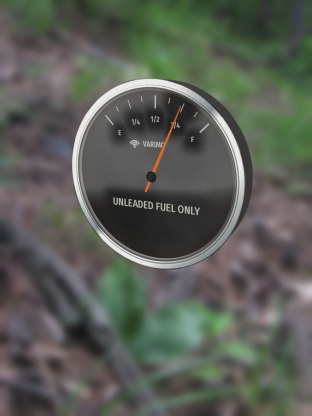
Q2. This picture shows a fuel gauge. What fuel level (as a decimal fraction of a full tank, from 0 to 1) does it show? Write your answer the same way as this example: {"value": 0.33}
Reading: {"value": 0.75}
